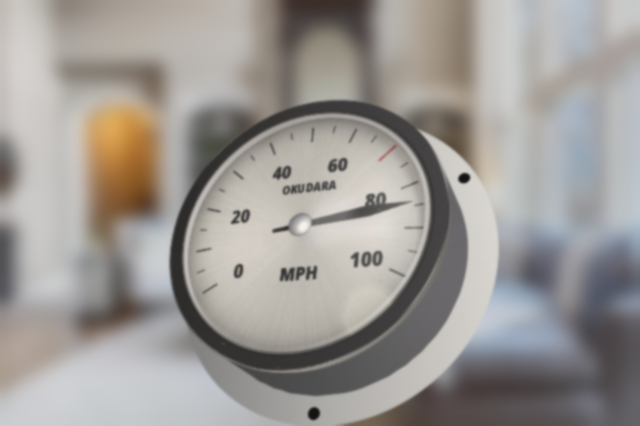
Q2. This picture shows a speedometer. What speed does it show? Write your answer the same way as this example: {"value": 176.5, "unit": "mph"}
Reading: {"value": 85, "unit": "mph"}
